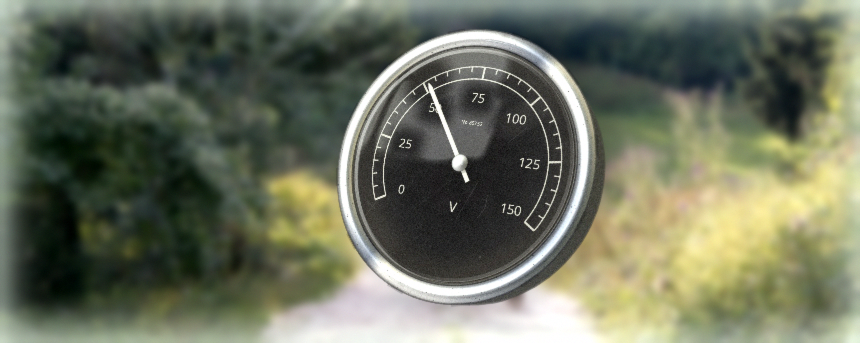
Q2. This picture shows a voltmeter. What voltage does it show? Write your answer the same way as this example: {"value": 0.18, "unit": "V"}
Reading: {"value": 52.5, "unit": "V"}
